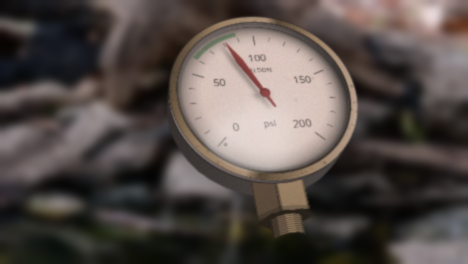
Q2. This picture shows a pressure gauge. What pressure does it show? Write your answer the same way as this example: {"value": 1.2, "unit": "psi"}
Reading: {"value": 80, "unit": "psi"}
